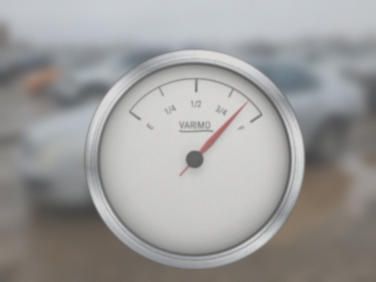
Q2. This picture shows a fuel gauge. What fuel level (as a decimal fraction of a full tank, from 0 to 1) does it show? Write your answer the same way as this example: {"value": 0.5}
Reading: {"value": 0.875}
